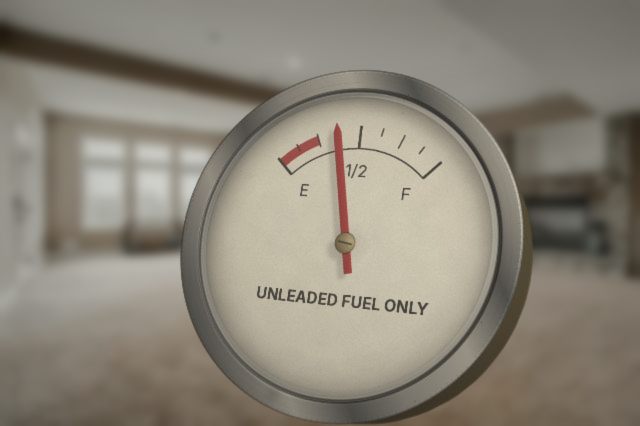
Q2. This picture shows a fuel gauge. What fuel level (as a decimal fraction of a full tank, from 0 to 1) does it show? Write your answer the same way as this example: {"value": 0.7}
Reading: {"value": 0.375}
